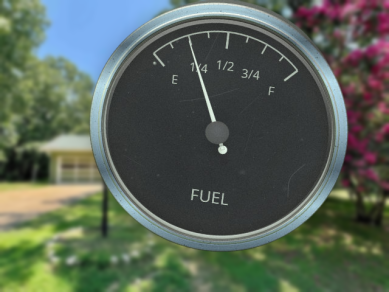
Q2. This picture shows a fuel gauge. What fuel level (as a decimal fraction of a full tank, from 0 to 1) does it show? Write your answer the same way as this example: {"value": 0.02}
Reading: {"value": 0.25}
